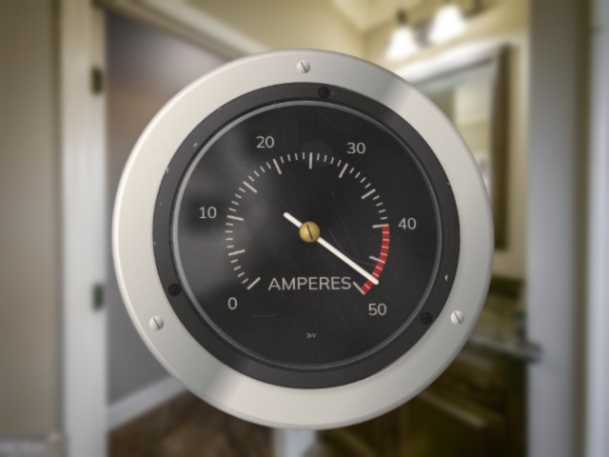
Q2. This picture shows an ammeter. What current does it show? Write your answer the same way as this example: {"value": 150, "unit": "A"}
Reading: {"value": 48, "unit": "A"}
